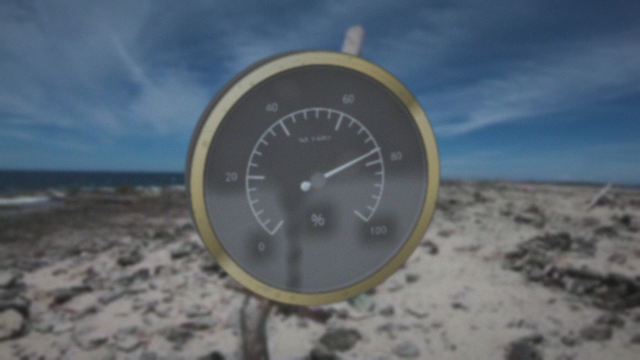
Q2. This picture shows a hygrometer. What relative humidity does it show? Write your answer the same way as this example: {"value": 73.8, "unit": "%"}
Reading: {"value": 76, "unit": "%"}
